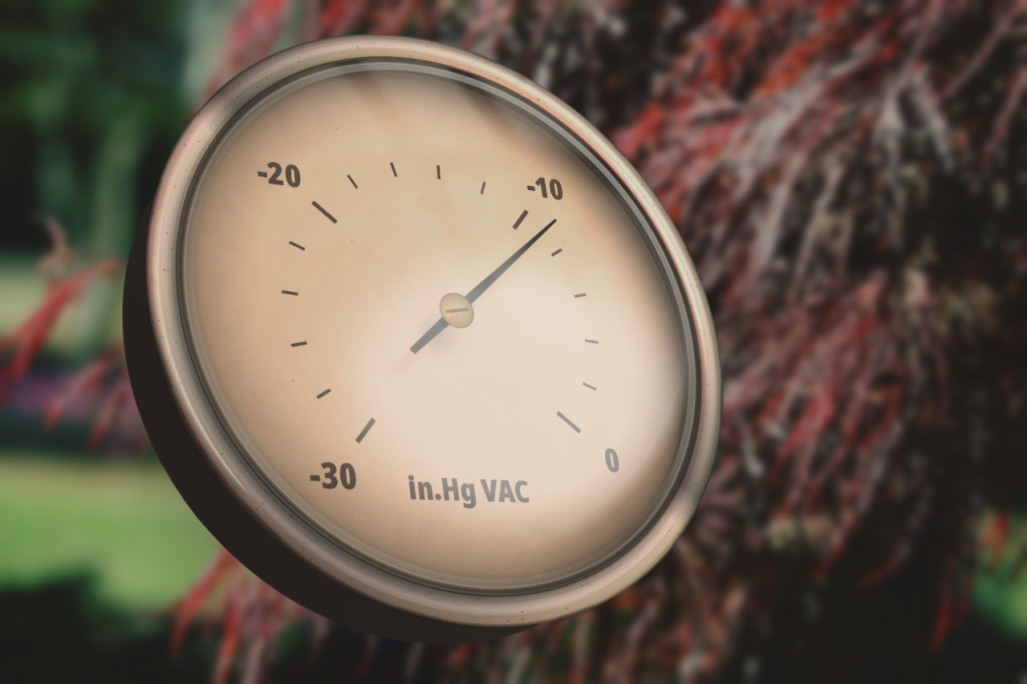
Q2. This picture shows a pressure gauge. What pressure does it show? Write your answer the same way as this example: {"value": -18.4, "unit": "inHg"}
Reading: {"value": -9, "unit": "inHg"}
